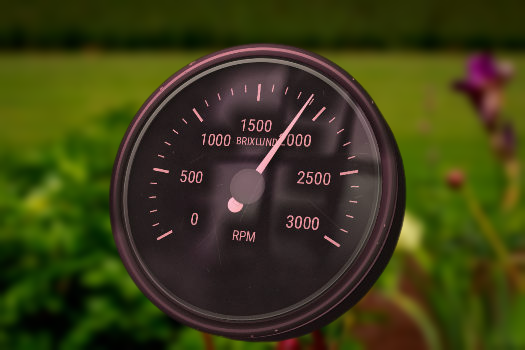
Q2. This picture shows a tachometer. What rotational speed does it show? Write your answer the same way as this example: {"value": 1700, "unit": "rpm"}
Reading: {"value": 1900, "unit": "rpm"}
